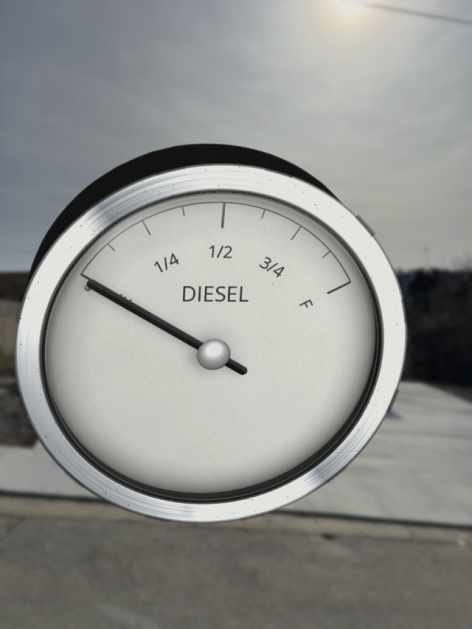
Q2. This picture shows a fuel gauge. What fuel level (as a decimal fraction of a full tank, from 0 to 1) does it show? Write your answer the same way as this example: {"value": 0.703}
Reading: {"value": 0}
